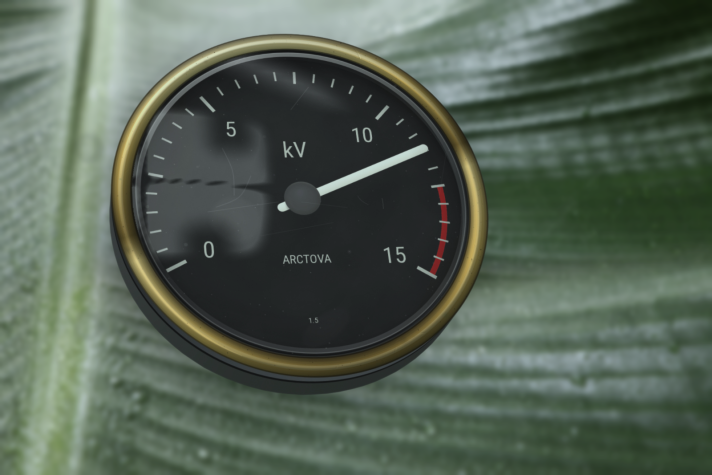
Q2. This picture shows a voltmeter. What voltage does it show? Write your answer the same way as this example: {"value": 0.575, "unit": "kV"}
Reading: {"value": 11.5, "unit": "kV"}
